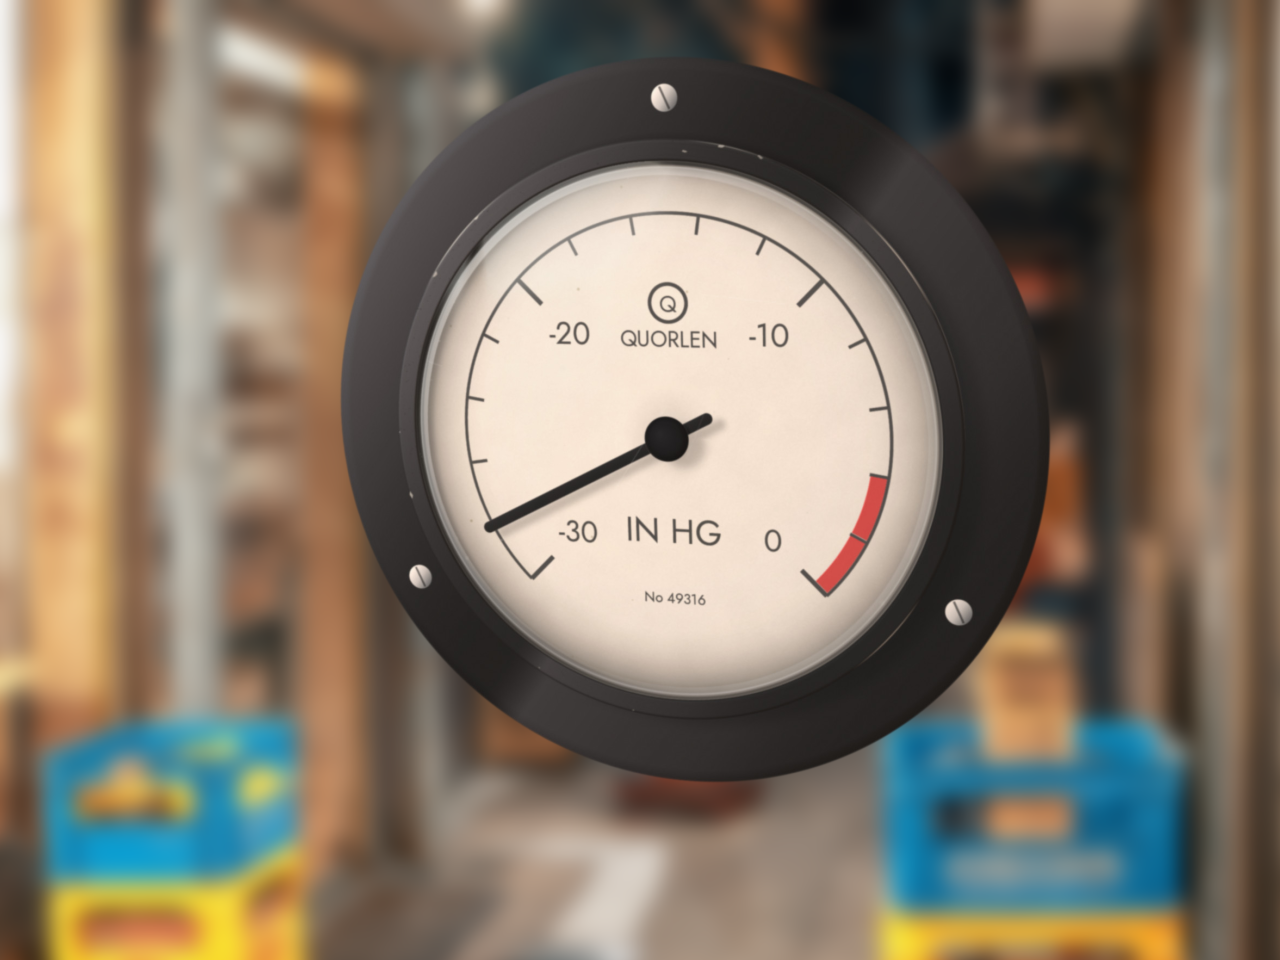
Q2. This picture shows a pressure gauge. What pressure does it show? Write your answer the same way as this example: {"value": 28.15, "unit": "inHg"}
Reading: {"value": -28, "unit": "inHg"}
